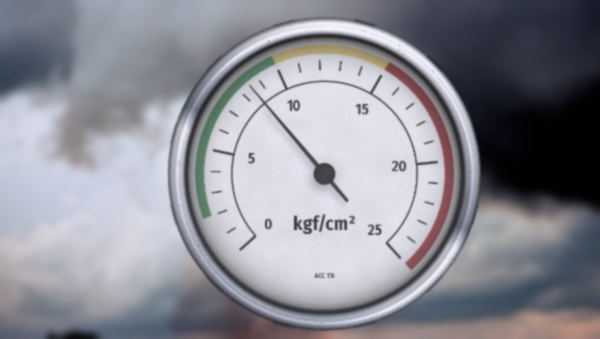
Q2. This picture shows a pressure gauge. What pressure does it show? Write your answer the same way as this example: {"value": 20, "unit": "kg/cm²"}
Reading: {"value": 8.5, "unit": "kg/cm²"}
